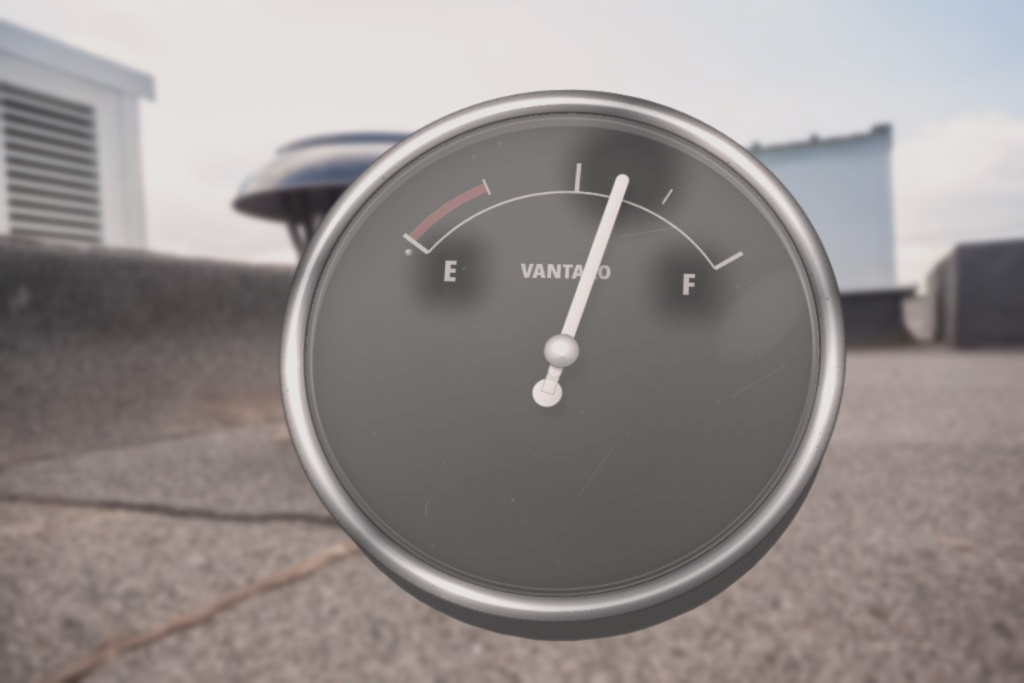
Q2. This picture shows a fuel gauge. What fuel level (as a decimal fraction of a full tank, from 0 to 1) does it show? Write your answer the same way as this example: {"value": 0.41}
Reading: {"value": 0.625}
